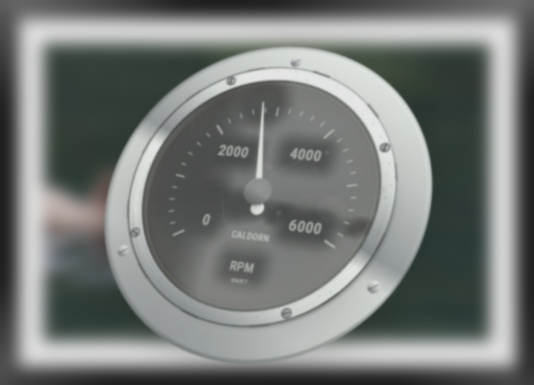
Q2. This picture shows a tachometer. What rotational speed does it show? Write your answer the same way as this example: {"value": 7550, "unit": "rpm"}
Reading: {"value": 2800, "unit": "rpm"}
